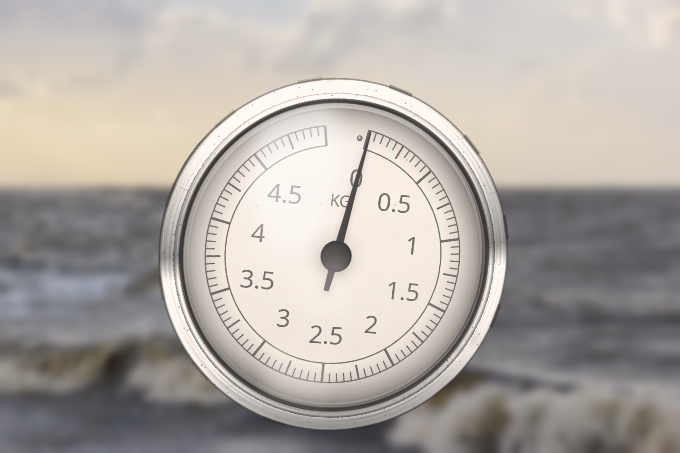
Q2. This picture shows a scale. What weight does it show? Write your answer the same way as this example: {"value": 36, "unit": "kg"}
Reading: {"value": 0, "unit": "kg"}
